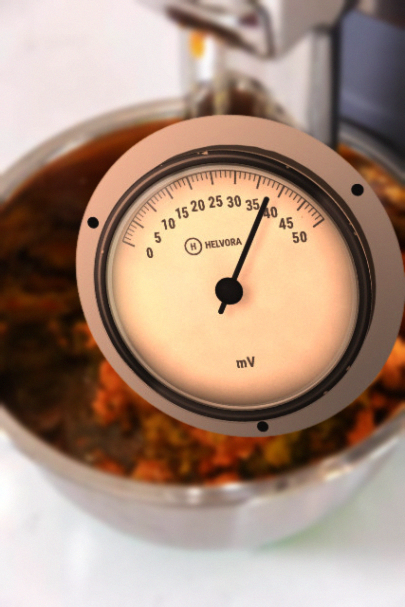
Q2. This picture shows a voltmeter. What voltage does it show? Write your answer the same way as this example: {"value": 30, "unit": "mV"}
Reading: {"value": 38, "unit": "mV"}
